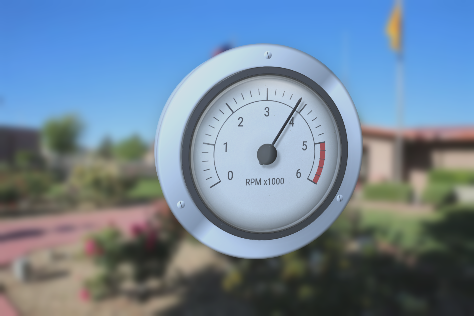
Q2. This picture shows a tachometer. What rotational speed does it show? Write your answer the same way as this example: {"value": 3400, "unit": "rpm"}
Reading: {"value": 3800, "unit": "rpm"}
